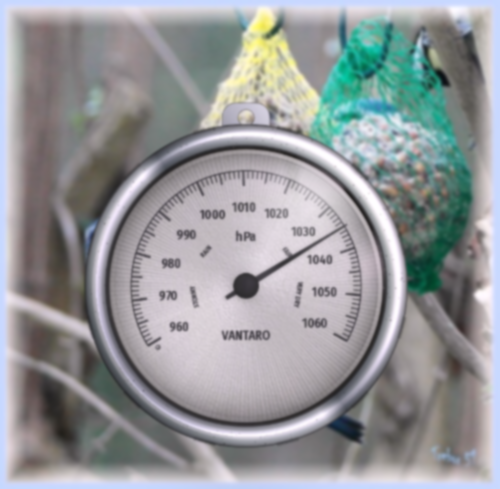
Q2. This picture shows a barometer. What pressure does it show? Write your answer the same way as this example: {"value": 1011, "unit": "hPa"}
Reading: {"value": 1035, "unit": "hPa"}
